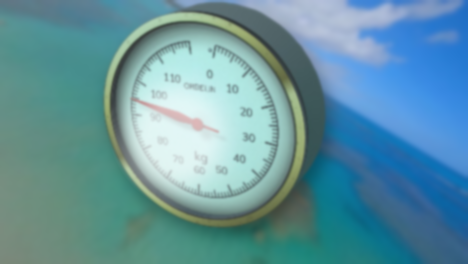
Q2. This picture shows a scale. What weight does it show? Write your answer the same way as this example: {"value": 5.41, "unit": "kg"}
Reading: {"value": 95, "unit": "kg"}
